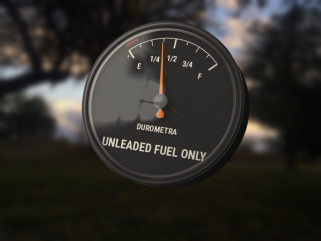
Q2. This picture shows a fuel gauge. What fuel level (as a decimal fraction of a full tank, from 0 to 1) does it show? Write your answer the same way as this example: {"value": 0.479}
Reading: {"value": 0.375}
